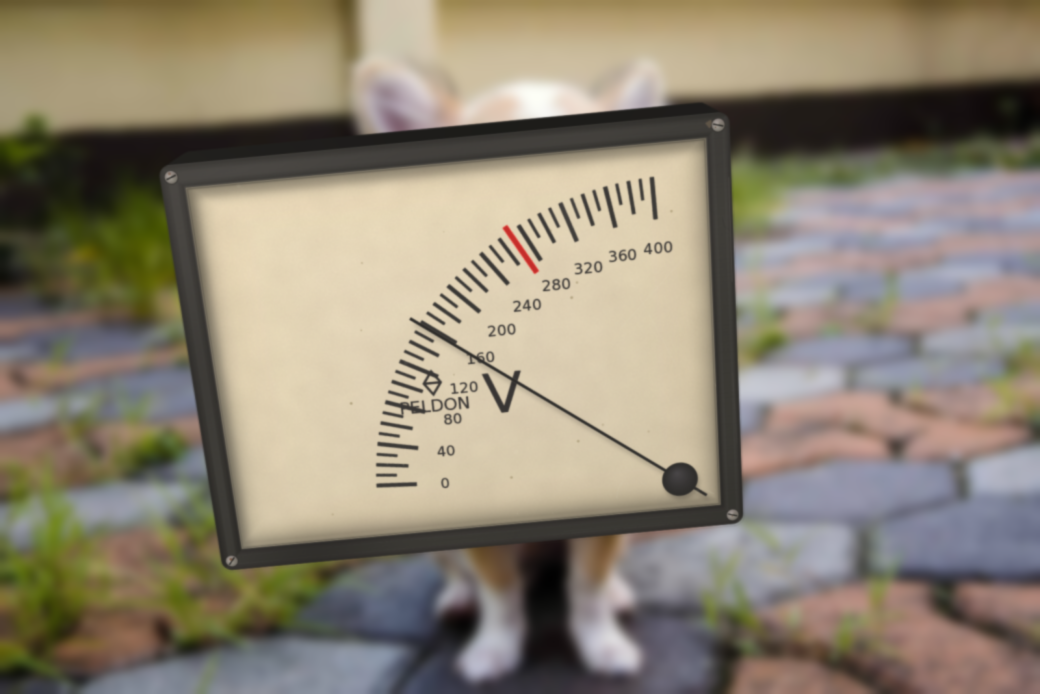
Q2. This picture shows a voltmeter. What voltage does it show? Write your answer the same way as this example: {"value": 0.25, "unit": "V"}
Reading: {"value": 160, "unit": "V"}
